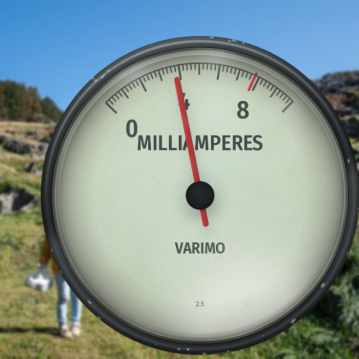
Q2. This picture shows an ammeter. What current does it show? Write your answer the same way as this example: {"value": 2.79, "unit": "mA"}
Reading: {"value": 3.8, "unit": "mA"}
